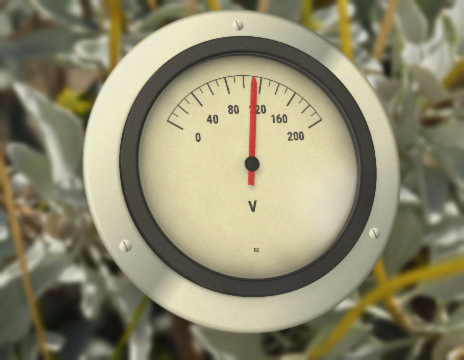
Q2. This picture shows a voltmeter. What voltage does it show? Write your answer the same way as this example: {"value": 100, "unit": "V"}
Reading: {"value": 110, "unit": "V"}
